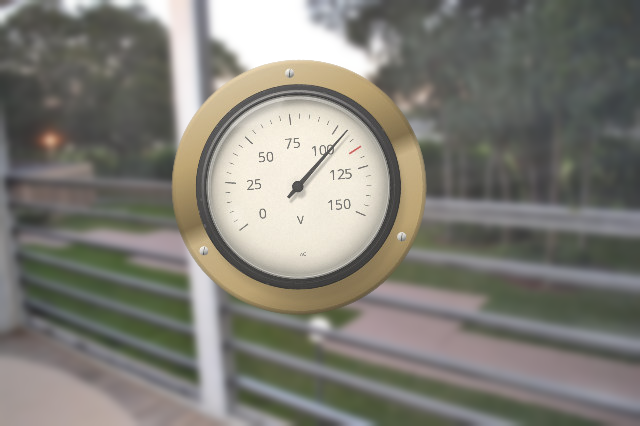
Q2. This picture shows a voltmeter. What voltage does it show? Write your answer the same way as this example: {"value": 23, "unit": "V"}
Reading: {"value": 105, "unit": "V"}
